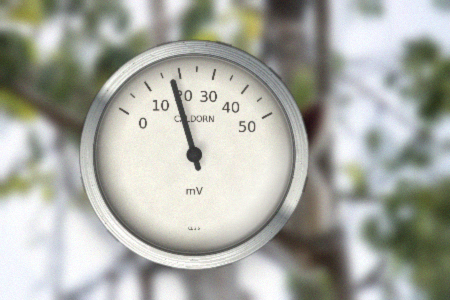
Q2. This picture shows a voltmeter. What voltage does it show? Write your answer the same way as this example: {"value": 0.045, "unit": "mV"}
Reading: {"value": 17.5, "unit": "mV"}
